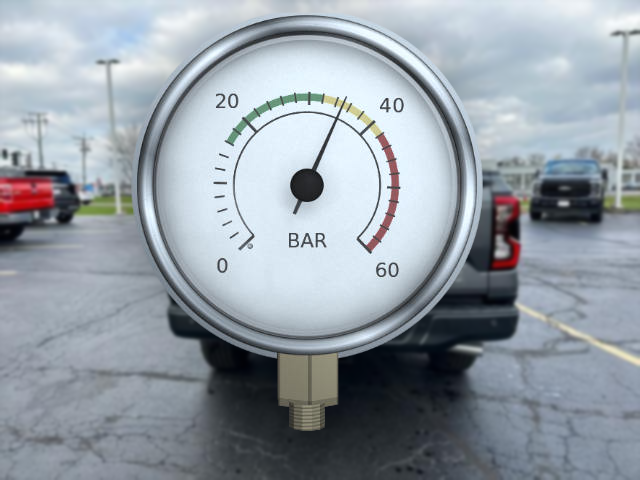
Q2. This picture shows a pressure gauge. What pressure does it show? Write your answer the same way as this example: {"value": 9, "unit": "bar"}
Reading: {"value": 35, "unit": "bar"}
